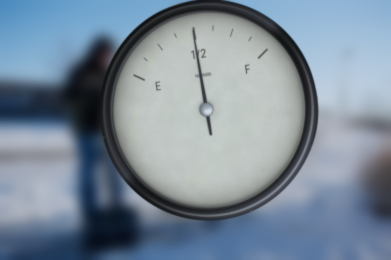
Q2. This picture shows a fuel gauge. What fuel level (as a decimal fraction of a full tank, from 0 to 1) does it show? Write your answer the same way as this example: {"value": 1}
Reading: {"value": 0.5}
